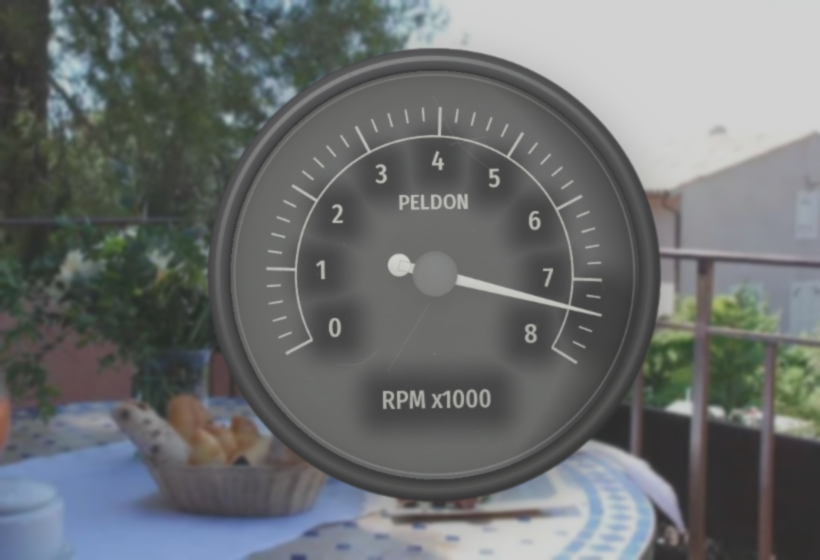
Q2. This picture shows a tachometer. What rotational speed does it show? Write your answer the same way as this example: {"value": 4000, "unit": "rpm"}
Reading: {"value": 7400, "unit": "rpm"}
